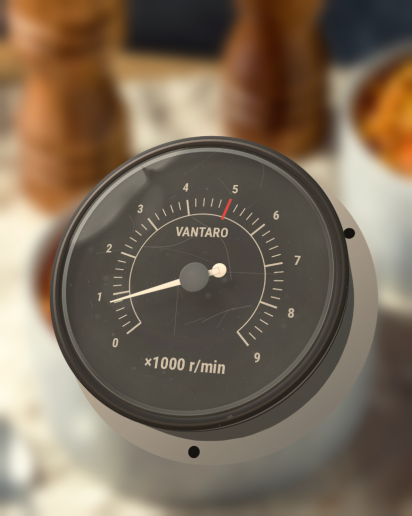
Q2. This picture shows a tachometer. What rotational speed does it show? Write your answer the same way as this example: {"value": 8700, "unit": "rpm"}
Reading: {"value": 800, "unit": "rpm"}
